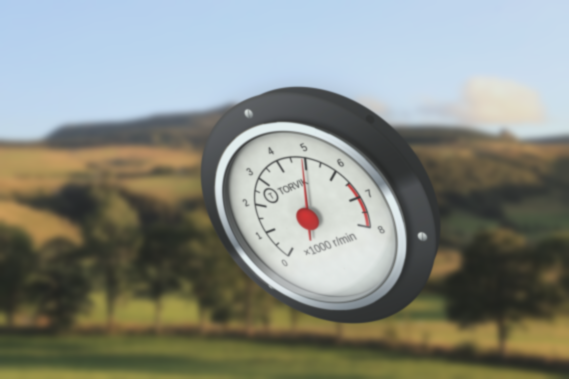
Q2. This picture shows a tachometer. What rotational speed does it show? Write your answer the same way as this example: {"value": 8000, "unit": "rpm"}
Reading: {"value": 5000, "unit": "rpm"}
